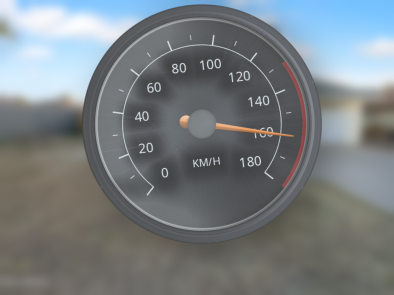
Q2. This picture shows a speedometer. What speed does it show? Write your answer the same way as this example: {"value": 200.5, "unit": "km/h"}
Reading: {"value": 160, "unit": "km/h"}
